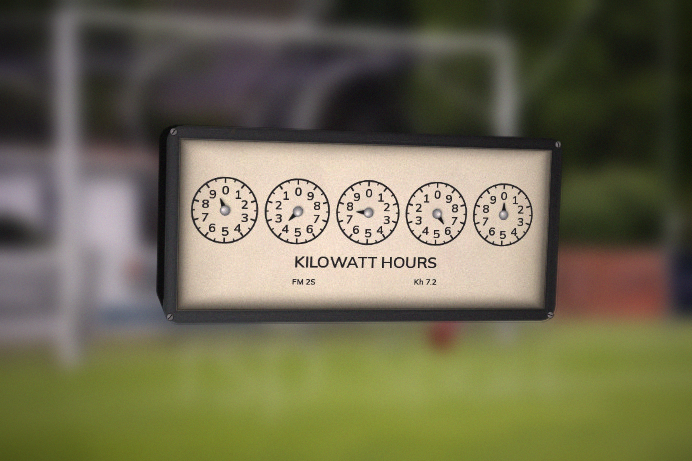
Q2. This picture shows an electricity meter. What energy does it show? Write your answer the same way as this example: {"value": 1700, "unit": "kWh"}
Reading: {"value": 93760, "unit": "kWh"}
